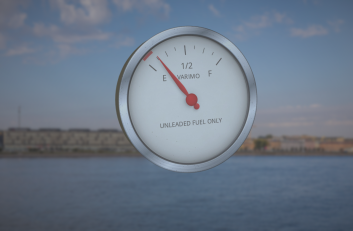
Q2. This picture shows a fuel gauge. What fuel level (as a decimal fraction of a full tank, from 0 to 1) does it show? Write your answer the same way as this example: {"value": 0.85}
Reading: {"value": 0.125}
